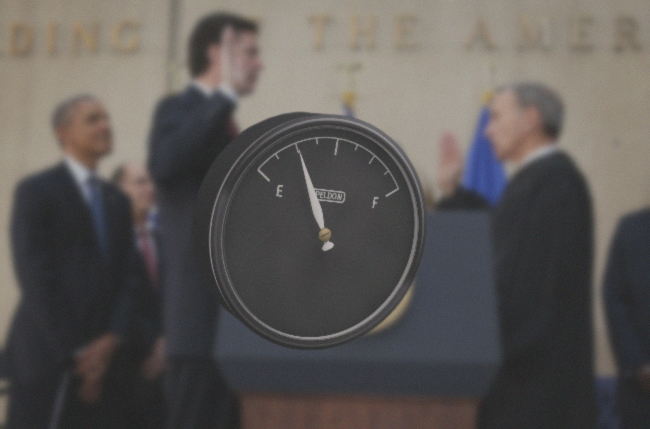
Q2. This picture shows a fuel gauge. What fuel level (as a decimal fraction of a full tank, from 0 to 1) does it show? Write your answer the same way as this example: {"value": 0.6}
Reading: {"value": 0.25}
